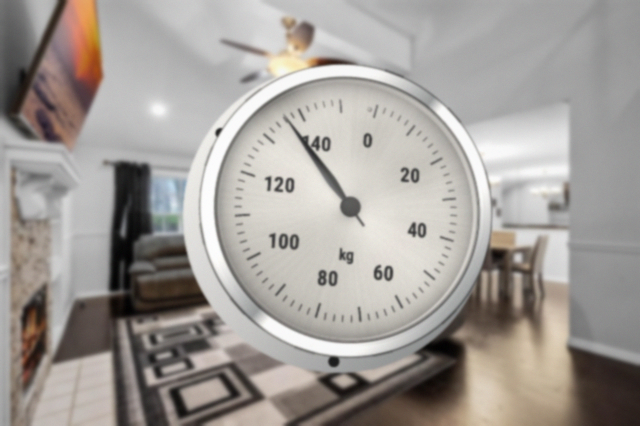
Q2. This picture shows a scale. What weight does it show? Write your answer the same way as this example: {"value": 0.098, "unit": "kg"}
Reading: {"value": 136, "unit": "kg"}
